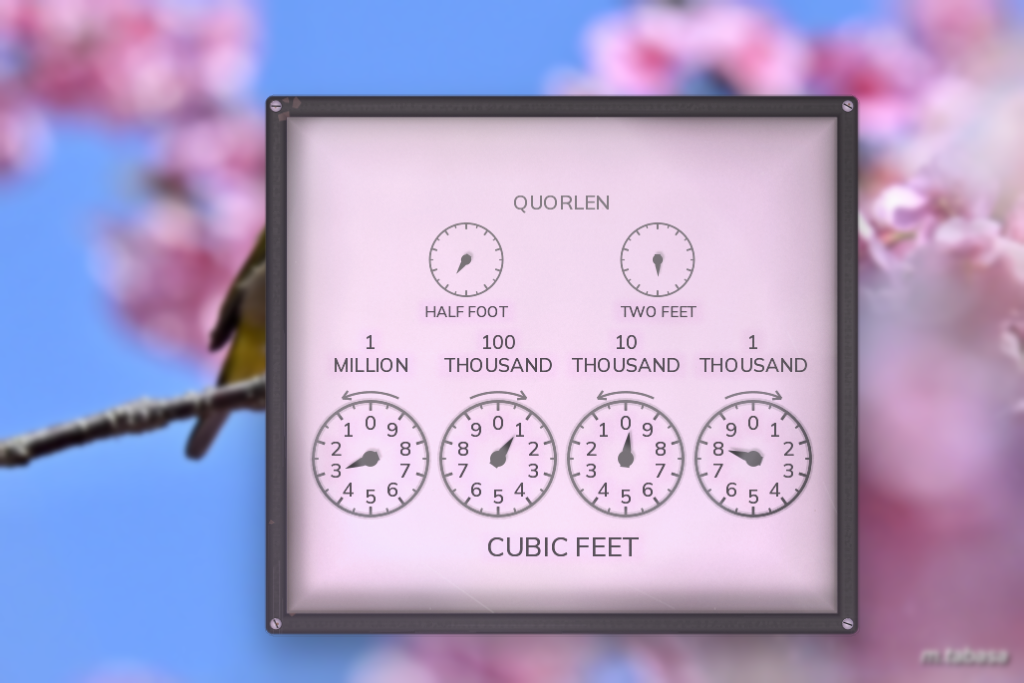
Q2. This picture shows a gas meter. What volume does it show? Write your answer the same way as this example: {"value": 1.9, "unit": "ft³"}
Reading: {"value": 309800, "unit": "ft³"}
